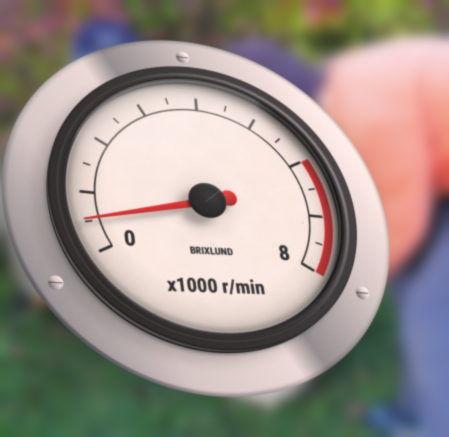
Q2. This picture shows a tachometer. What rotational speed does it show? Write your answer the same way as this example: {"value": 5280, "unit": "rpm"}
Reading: {"value": 500, "unit": "rpm"}
